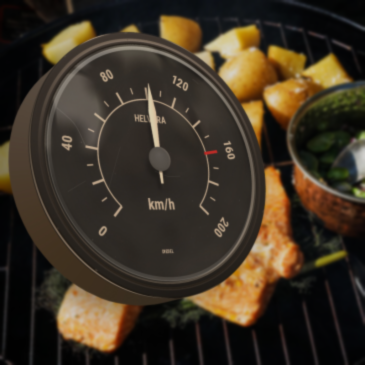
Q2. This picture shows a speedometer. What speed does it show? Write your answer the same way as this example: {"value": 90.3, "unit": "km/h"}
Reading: {"value": 100, "unit": "km/h"}
